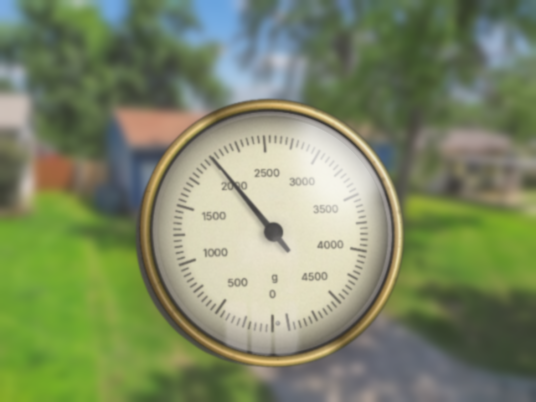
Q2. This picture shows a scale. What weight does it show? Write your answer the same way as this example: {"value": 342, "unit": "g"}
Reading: {"value": 2000, "unit": "g"}
